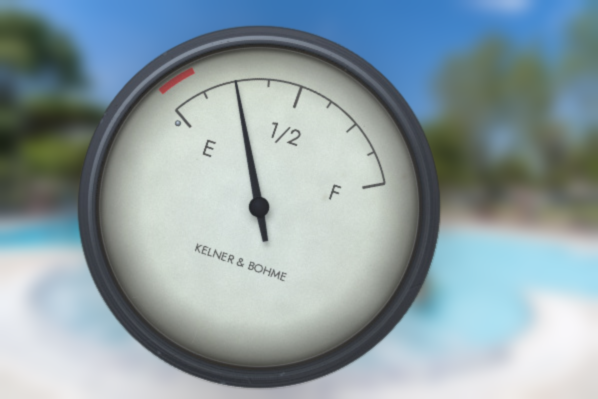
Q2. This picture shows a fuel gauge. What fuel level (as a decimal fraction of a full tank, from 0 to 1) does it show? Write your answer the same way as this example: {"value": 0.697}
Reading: {"value": 0.25}
